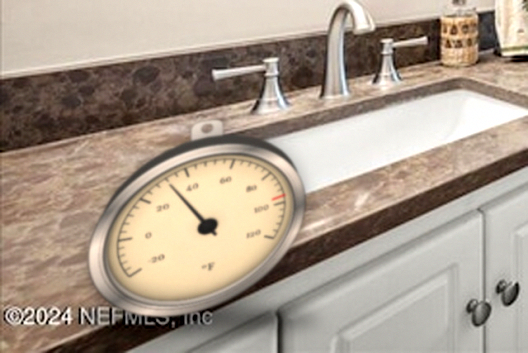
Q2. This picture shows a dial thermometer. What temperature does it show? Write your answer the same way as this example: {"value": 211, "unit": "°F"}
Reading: {"value": 32, "unit": "°F"}
